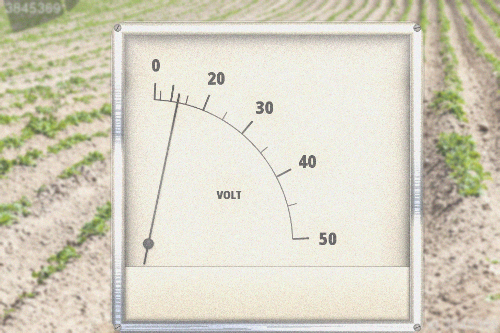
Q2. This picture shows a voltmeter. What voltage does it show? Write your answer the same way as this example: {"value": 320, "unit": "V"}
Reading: {"value": 12.5, "unit": "V"}
